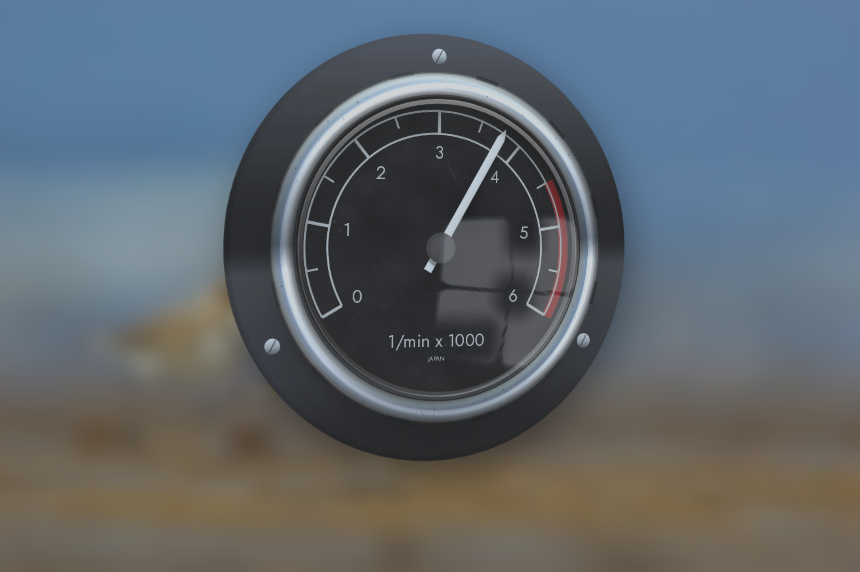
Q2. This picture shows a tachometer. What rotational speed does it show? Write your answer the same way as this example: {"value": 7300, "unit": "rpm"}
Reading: {"value": 3750, "unit": "rpm"}
